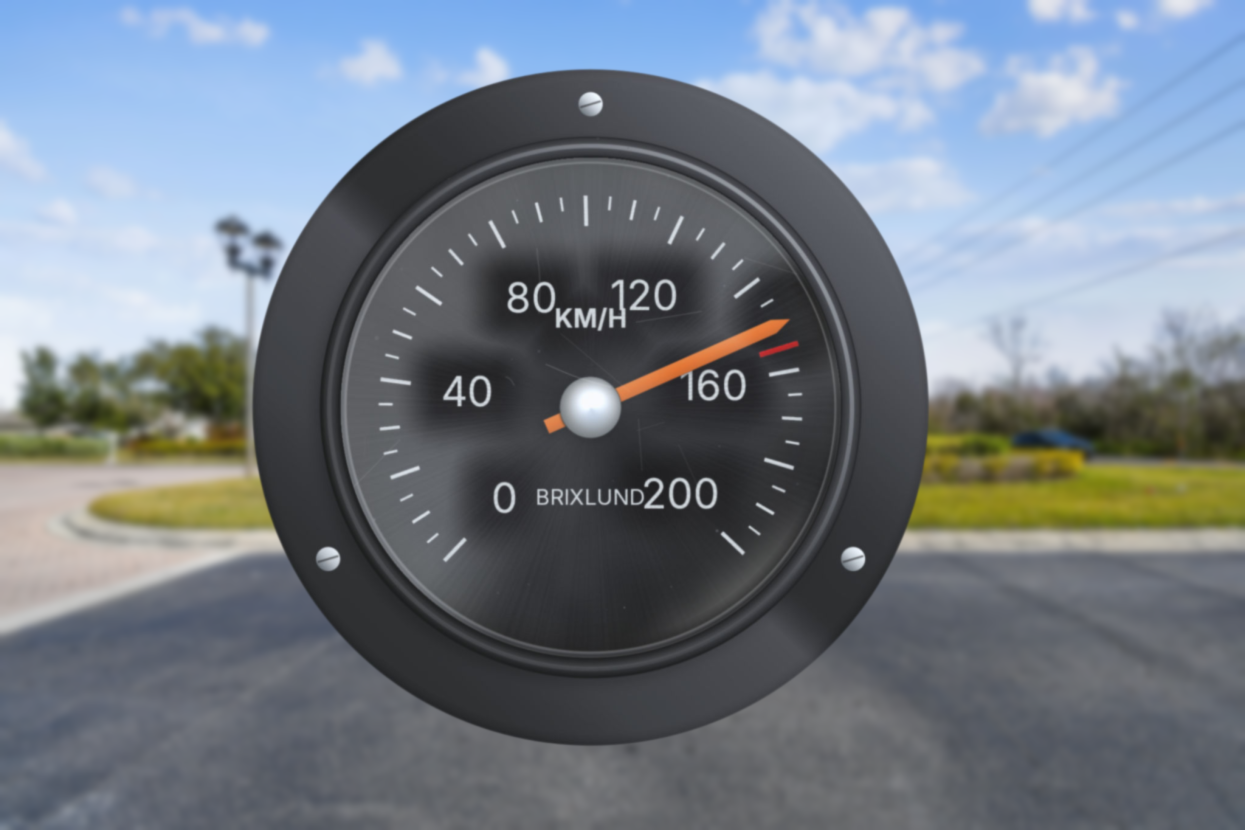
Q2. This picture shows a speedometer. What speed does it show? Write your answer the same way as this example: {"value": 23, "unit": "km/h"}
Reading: {"value": 150, "unit": "km/h"}
